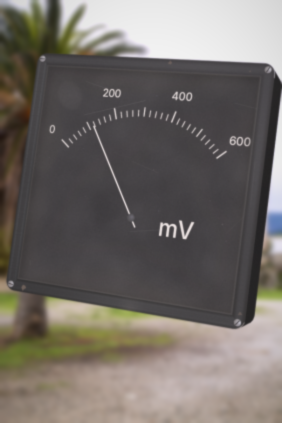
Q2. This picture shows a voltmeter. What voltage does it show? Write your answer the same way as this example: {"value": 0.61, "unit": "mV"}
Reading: {"value": 120, "unit": "mV"}
